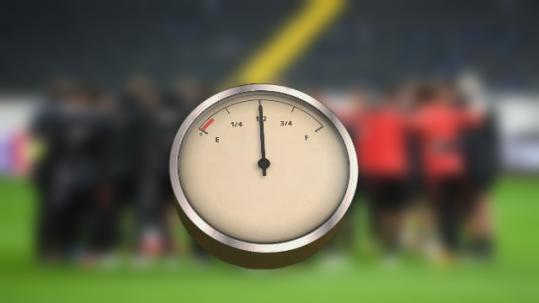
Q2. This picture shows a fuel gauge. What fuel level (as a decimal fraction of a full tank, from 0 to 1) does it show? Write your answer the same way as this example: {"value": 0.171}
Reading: {"value": 0.5}
